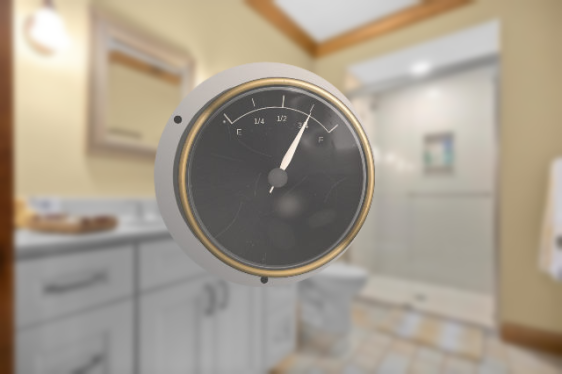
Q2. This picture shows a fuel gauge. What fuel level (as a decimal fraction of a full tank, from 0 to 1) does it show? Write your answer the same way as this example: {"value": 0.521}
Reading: {"value": 0.75}
